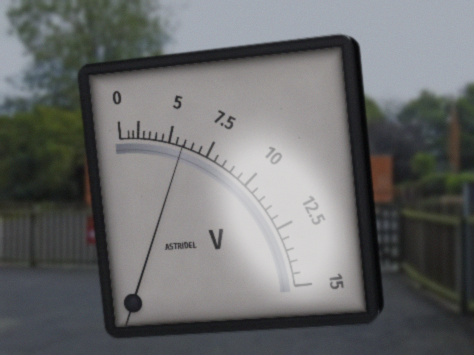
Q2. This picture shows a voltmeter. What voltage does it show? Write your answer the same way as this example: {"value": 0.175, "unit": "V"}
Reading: {"value": 6, "unit": "V"}
